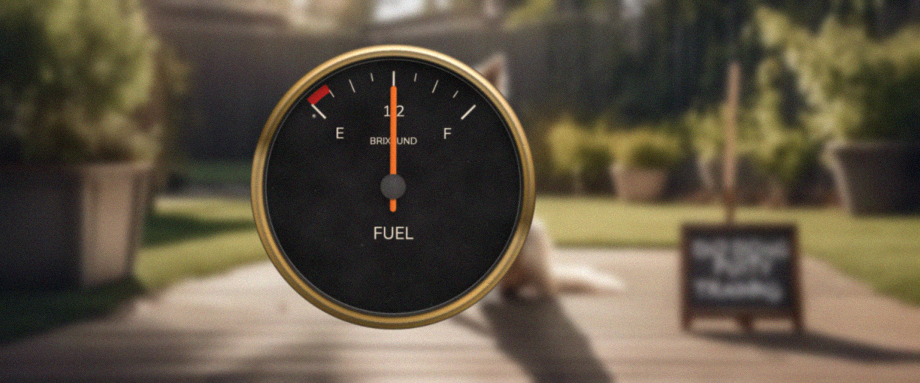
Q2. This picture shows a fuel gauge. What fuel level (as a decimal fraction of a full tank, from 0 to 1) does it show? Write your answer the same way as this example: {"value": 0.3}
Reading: {"value": 0.5}
